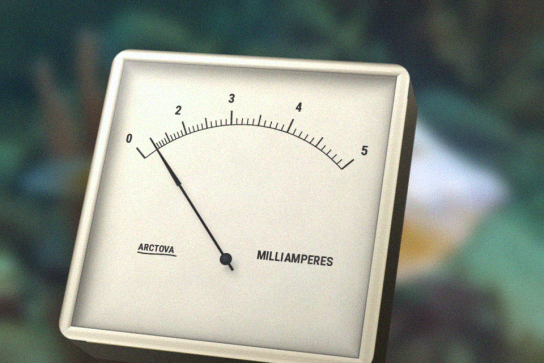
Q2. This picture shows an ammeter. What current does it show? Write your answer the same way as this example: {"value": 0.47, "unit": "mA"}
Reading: {"value": 1, "unit": "mA"}
